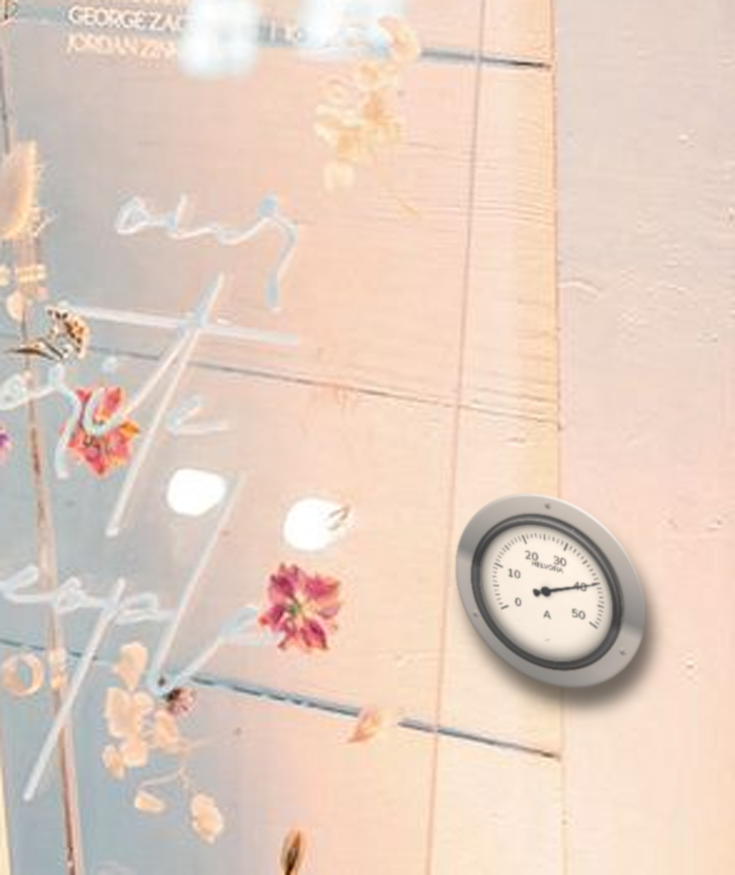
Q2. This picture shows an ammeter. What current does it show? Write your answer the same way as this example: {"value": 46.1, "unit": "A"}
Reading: {"value": 40, "unit": "A"}
